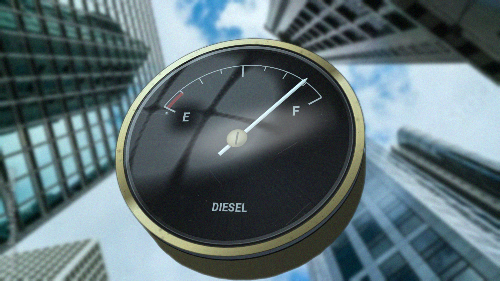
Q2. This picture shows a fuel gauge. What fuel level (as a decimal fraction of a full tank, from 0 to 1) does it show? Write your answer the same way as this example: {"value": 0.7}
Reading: {"value": 0.875}
